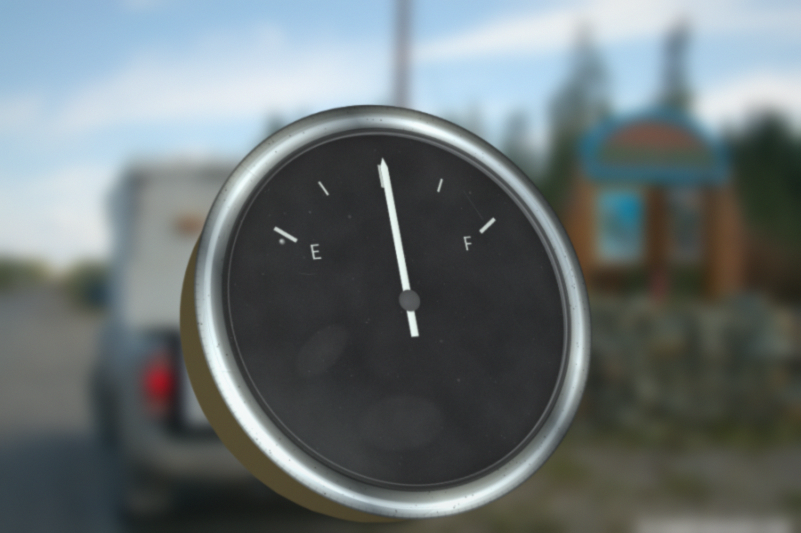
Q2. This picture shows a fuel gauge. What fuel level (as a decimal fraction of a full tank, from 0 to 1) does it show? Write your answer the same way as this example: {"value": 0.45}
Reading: {"value": 0.5}
